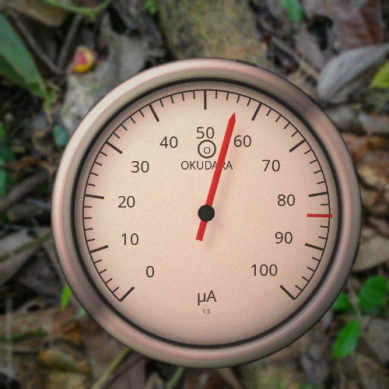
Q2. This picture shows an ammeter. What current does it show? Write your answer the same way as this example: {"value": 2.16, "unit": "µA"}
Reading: {"value": 56, "unit": "µA"}
